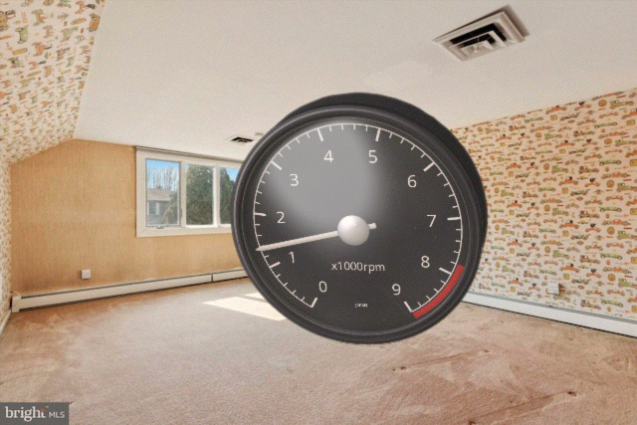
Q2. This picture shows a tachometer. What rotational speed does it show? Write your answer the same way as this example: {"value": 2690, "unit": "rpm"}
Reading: {"value": 1400, "unit": "rpm"}
